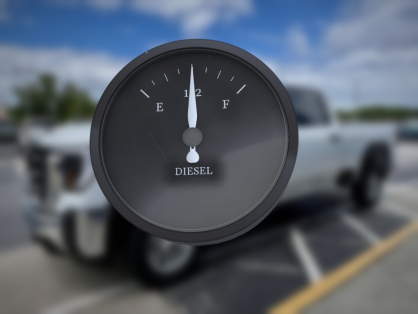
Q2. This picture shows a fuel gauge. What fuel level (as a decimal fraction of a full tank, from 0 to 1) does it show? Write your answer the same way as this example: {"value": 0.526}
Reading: {"value": 0.5}
